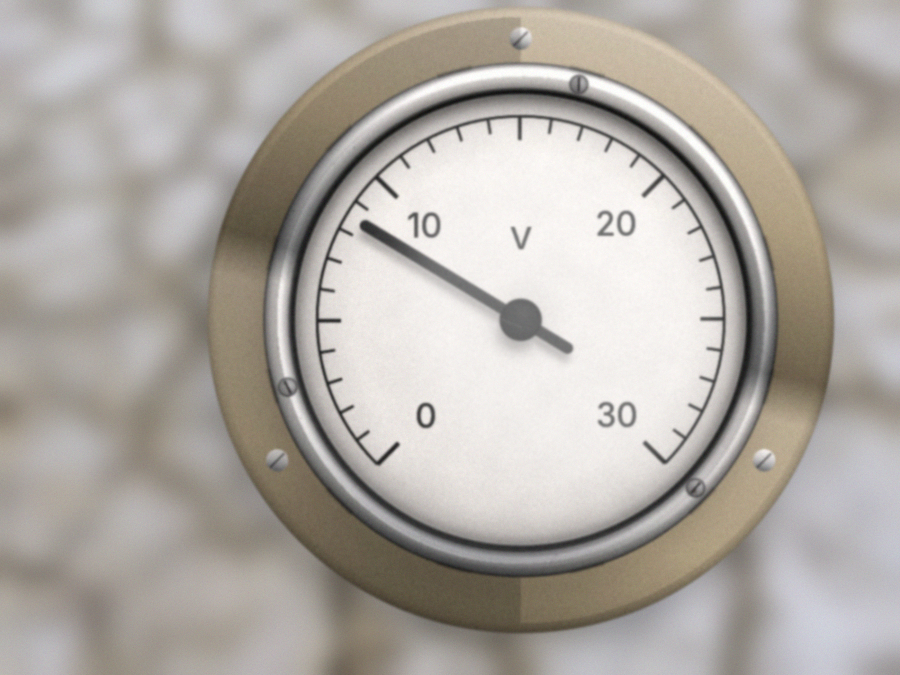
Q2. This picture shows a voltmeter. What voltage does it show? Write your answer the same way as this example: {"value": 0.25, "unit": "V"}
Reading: {"value": 8.5, "unit": "V"}
